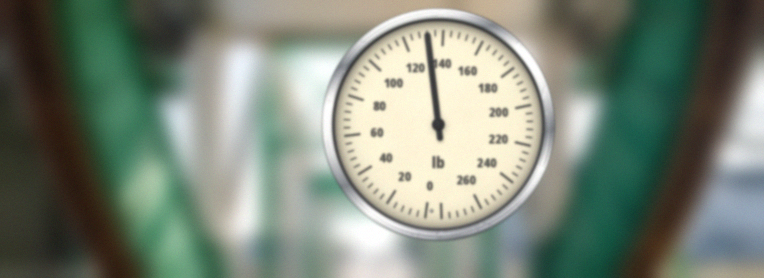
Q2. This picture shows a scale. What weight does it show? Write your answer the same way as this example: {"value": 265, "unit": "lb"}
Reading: {"value": 132, "unit": "lb"}
